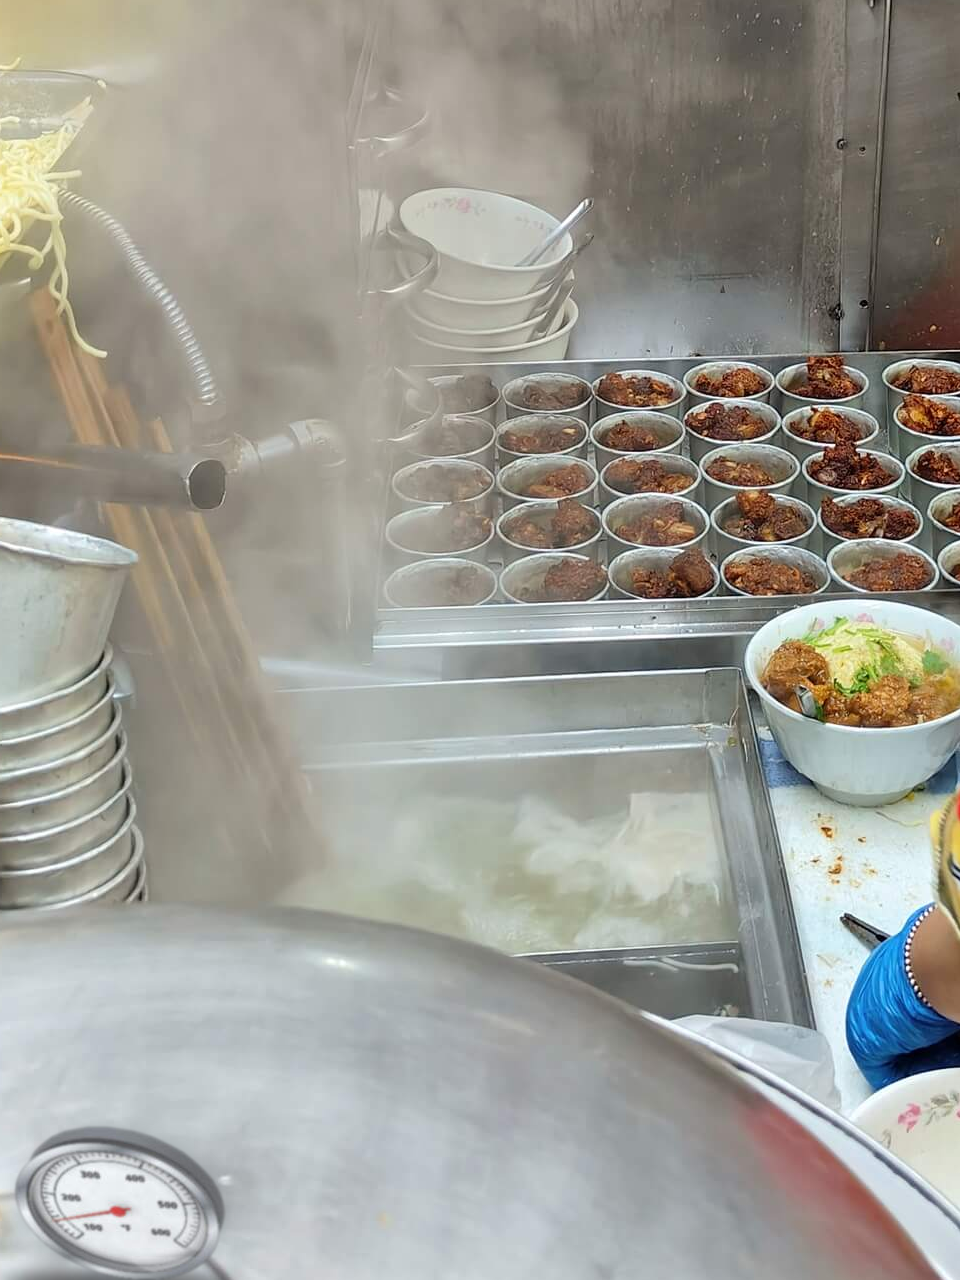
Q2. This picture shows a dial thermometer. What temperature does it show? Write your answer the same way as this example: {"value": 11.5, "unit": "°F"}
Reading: {"value": 150, "unit": "°F"}
